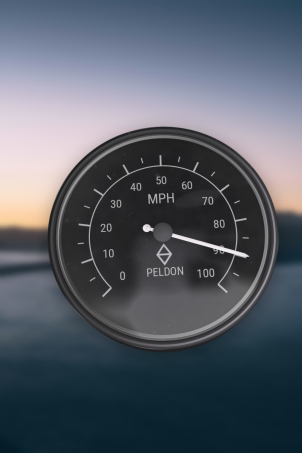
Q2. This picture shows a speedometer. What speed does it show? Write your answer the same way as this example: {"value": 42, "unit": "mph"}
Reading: {"value": 90, "unit": "mph"}
